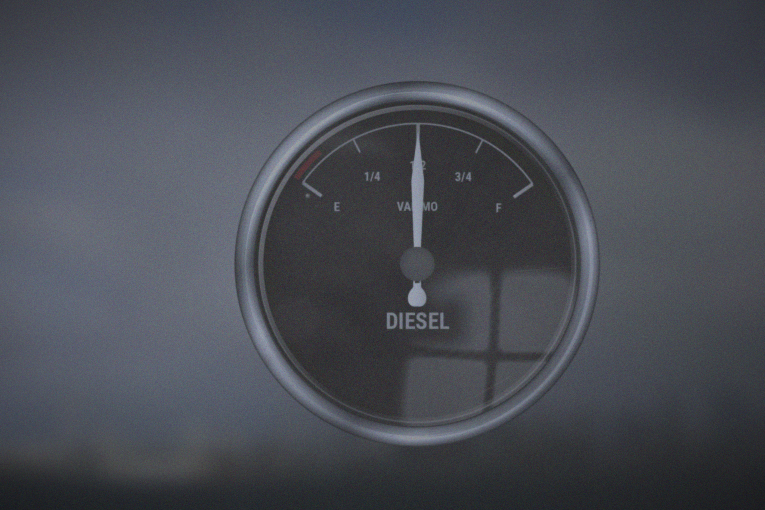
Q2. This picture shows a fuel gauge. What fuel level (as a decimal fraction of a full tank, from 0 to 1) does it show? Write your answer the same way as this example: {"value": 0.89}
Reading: {"value": 0.5}
